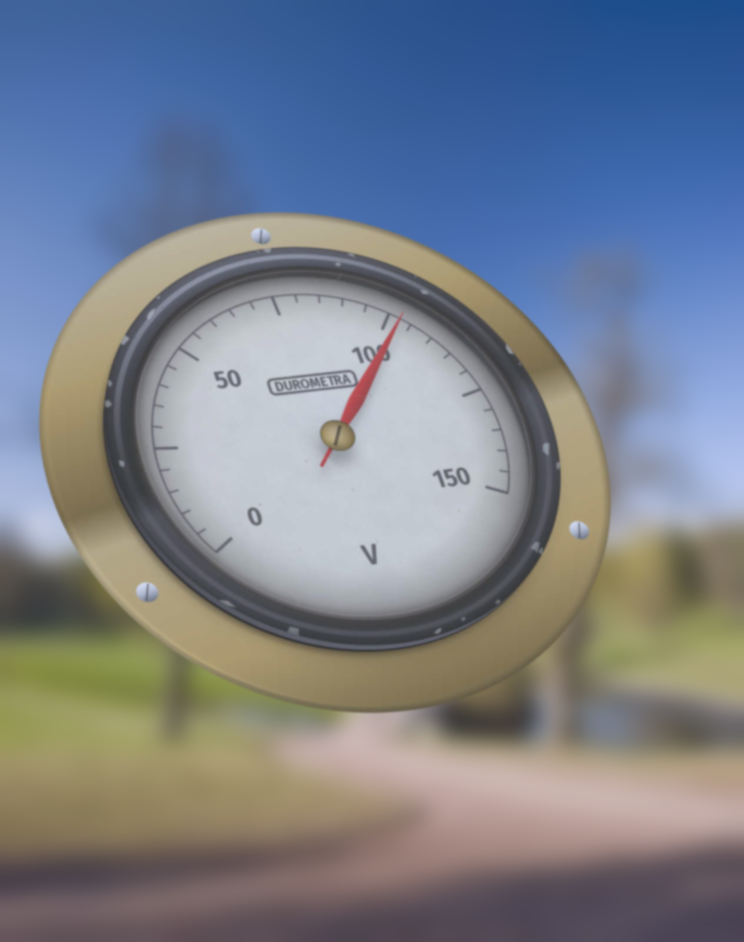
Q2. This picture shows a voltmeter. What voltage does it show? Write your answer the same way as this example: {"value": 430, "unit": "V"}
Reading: {"value": 102.5, "unit": "V"}
